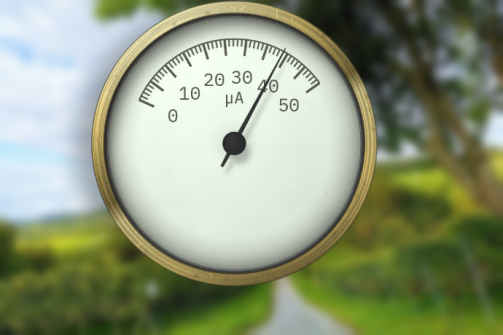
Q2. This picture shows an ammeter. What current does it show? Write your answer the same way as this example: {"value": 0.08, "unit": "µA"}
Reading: {"value": 39, "unit": "µA"}
